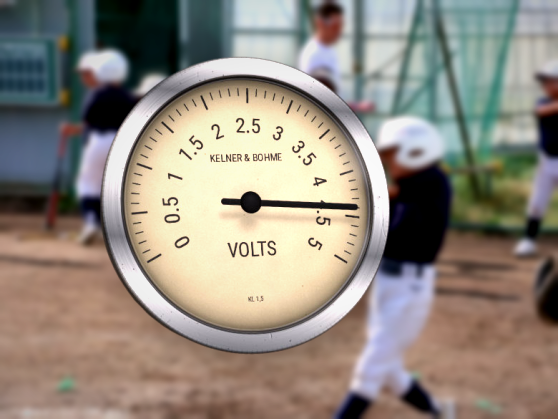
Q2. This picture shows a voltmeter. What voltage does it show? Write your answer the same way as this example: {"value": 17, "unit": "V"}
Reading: {"value": 4.4, "unit": "V"}
